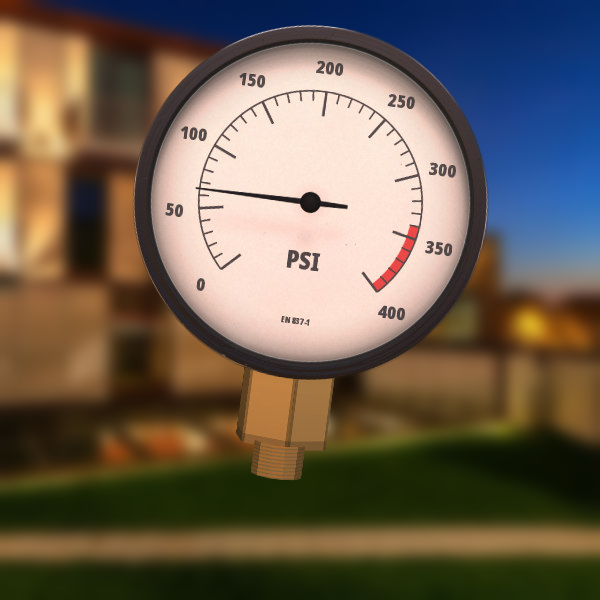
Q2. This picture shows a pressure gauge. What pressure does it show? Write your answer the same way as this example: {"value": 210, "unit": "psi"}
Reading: {"value": 65, "unit": "psi"}
